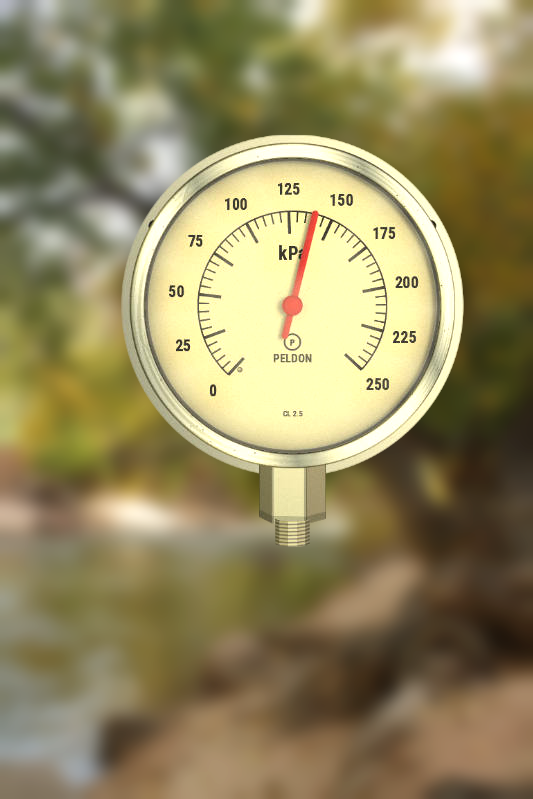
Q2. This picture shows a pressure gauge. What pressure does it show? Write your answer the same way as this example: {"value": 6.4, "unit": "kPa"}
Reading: {"value": 140, "unit": "kPa"}
